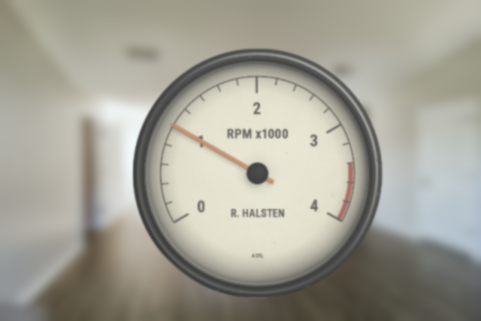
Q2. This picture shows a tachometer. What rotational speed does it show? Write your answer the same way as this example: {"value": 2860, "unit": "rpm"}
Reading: {"value": 1000, "unit": "rpm"}
